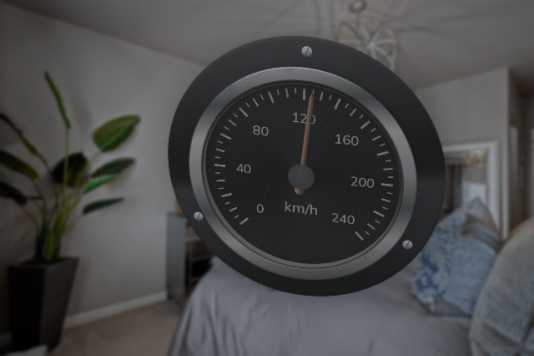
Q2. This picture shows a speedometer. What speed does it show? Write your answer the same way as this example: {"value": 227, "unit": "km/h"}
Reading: {"value": 125, "unit": "km/h"}
